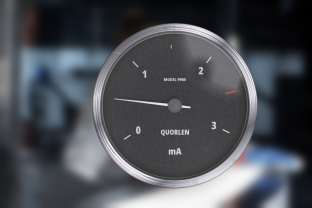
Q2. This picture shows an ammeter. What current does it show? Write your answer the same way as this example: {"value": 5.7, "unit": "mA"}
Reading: {"value": 0.5, "unit": "mA"}
